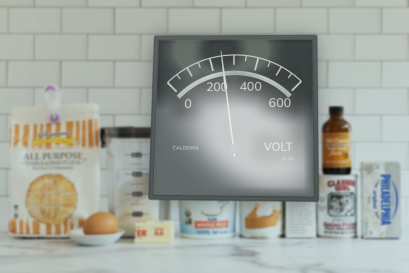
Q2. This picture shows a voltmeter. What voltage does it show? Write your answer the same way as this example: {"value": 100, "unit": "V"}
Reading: {"value": 250, "unit": "V"}
